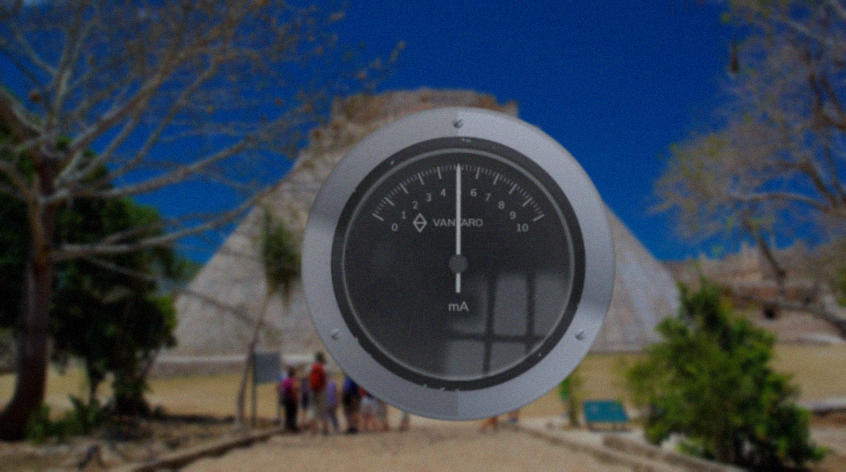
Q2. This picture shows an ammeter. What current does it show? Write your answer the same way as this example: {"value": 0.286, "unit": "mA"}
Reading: {"value": 5, "unit": "mA"}
